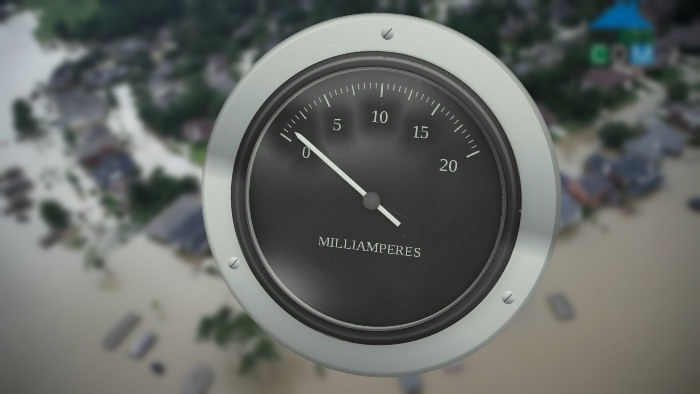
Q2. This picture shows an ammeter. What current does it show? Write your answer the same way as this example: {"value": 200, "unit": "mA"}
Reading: {"value": 1, "unit": "mA"}
